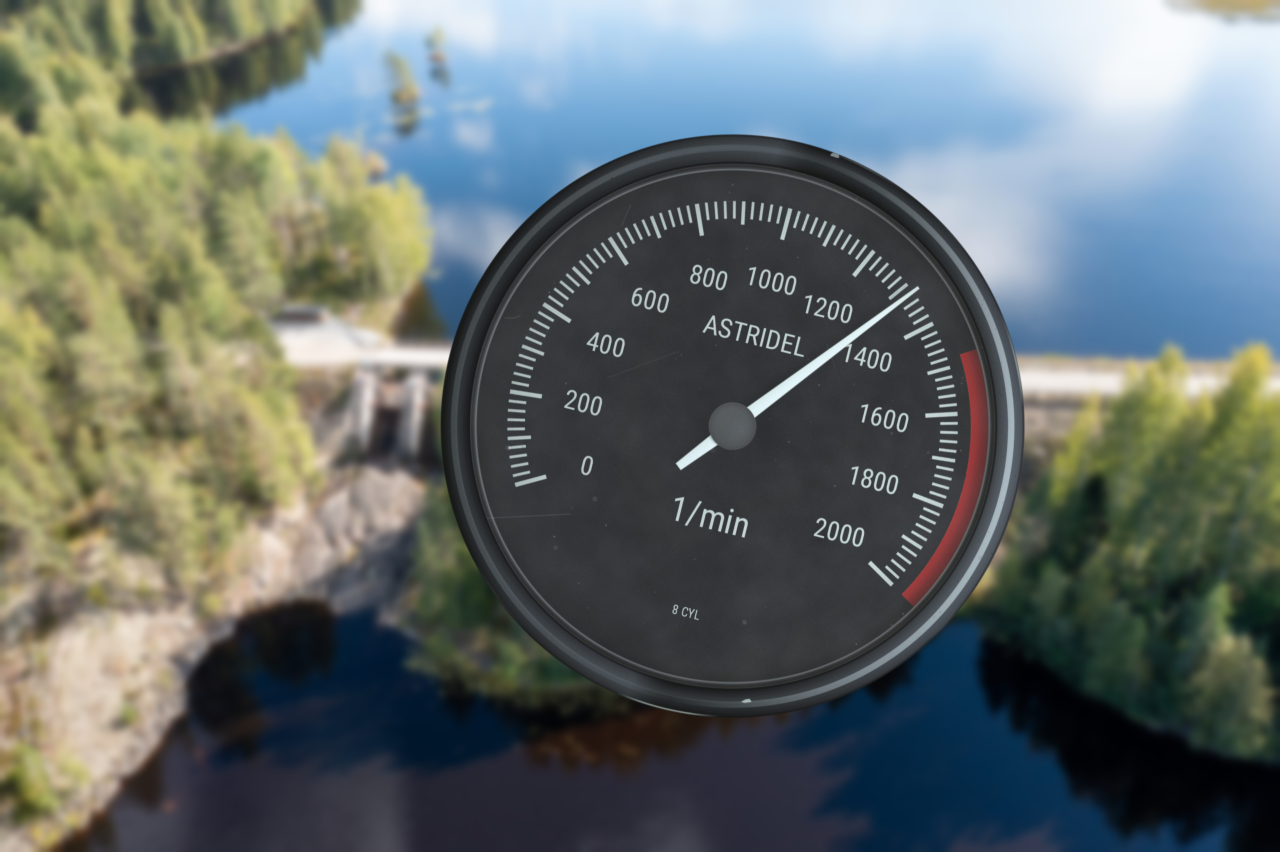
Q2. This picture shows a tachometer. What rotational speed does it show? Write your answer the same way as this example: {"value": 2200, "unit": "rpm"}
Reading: {"value": 1320, "unit": "rpm"}
